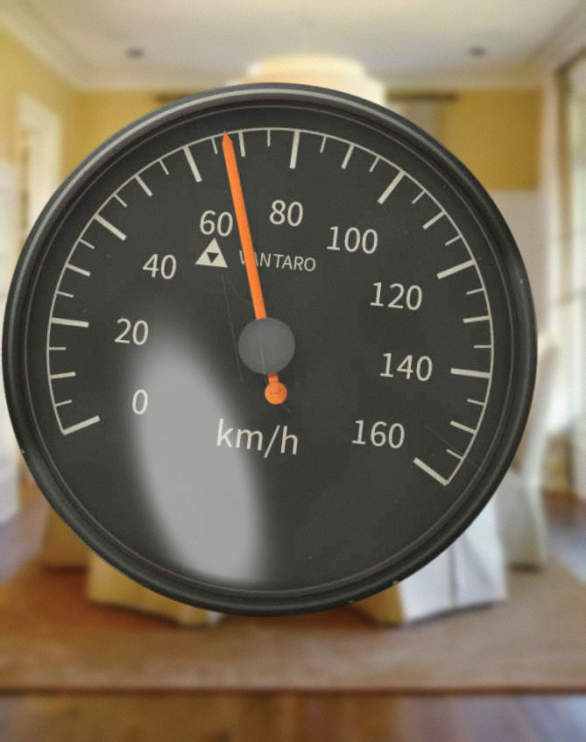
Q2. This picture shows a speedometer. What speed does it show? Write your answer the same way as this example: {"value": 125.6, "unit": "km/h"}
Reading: {"value": 67.5, "unit": "km/h"}
